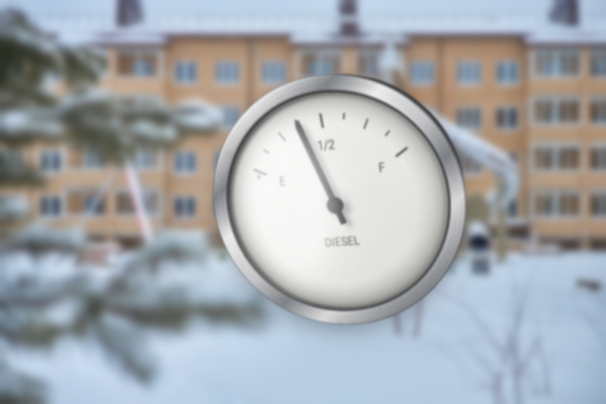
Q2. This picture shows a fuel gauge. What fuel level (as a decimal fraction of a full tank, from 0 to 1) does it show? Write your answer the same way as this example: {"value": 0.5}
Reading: {"value": 0.375}
